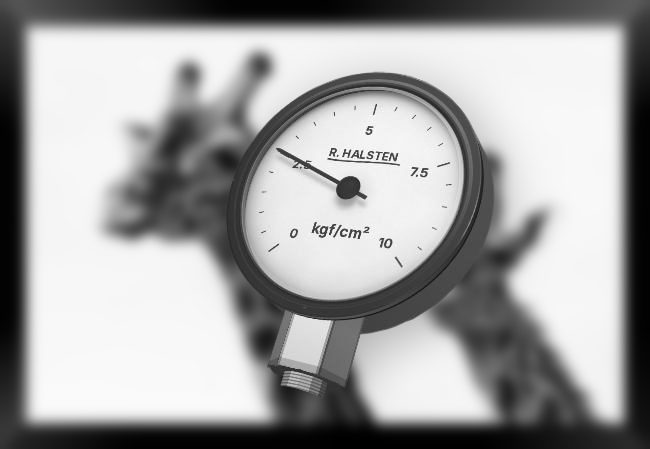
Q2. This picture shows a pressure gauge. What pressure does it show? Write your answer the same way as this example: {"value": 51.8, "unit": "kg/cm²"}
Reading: {"value": 2.5, "unit": "kg/cm²"}
